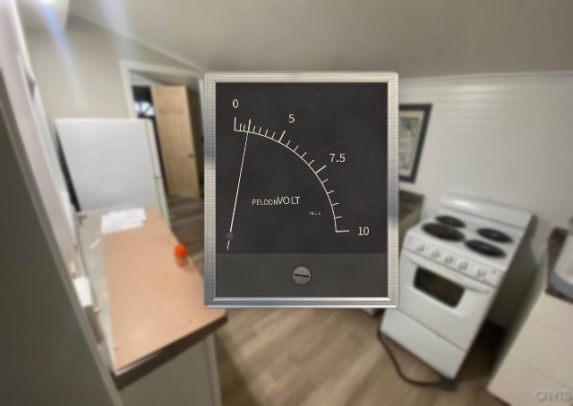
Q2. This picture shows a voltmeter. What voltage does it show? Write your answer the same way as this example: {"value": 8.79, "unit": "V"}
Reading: {"value": 2.5, "unit": "V"}
